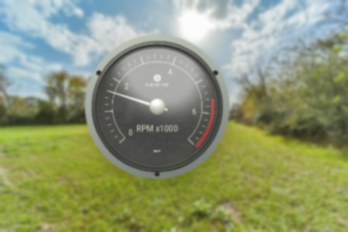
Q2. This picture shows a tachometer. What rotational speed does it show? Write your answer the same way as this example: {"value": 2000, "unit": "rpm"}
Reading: {"value": 1600, "unit": "rpm"}
